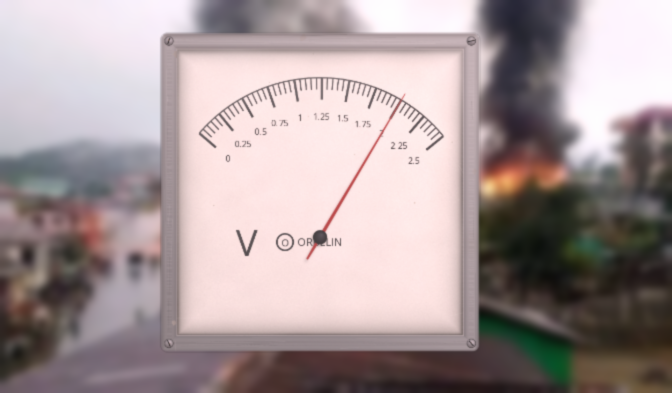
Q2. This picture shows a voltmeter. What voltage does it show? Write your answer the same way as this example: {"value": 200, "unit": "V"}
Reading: {"value": 2, "unit": "V"}
